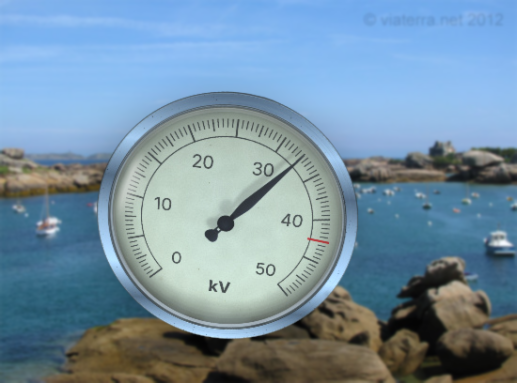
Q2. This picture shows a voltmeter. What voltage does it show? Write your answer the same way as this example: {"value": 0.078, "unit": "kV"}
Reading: {"value": 32.5, "unit": "kV"}
